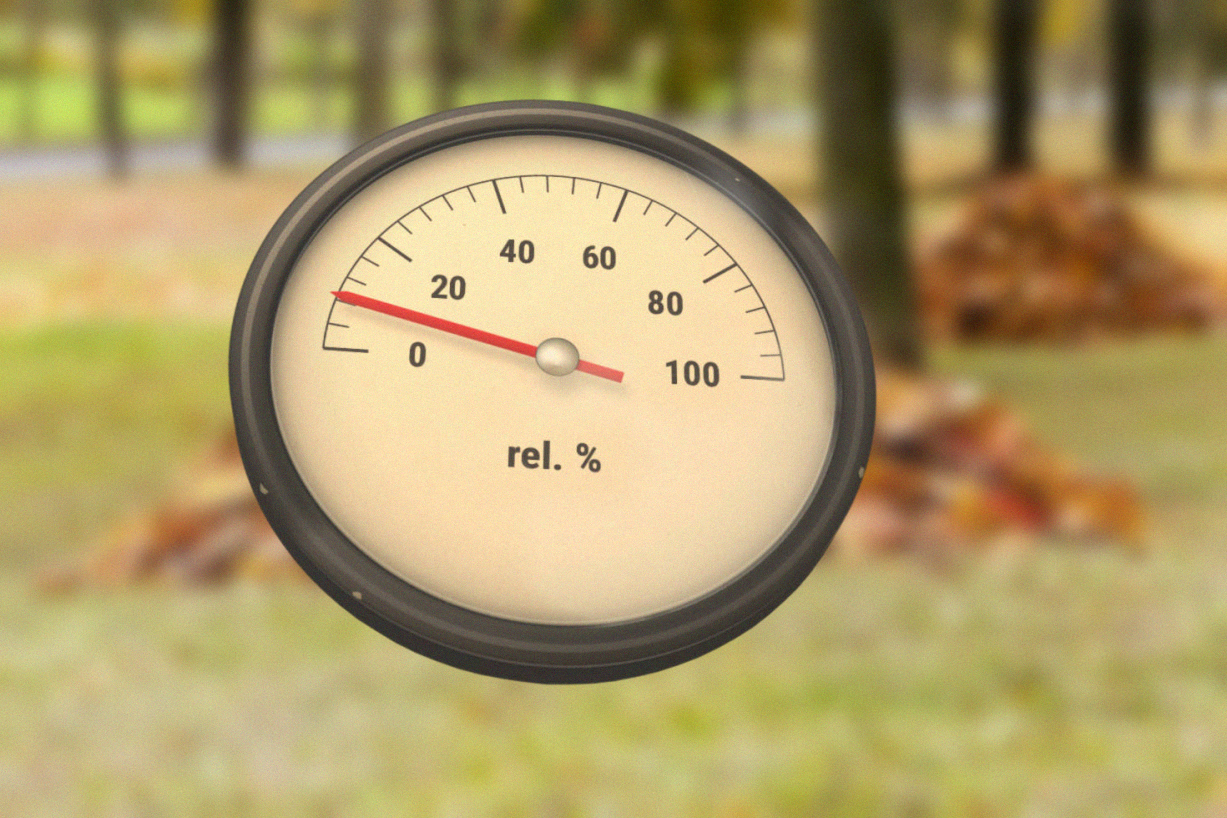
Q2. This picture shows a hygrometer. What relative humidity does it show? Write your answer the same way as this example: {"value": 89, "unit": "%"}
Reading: {"value": 8, "unit": "%"}
